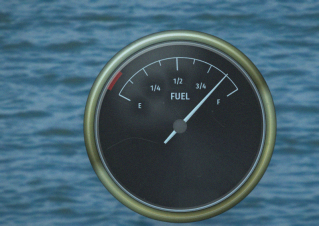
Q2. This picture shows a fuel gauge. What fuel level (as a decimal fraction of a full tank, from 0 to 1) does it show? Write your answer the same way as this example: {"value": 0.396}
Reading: {"value": 0.875}
